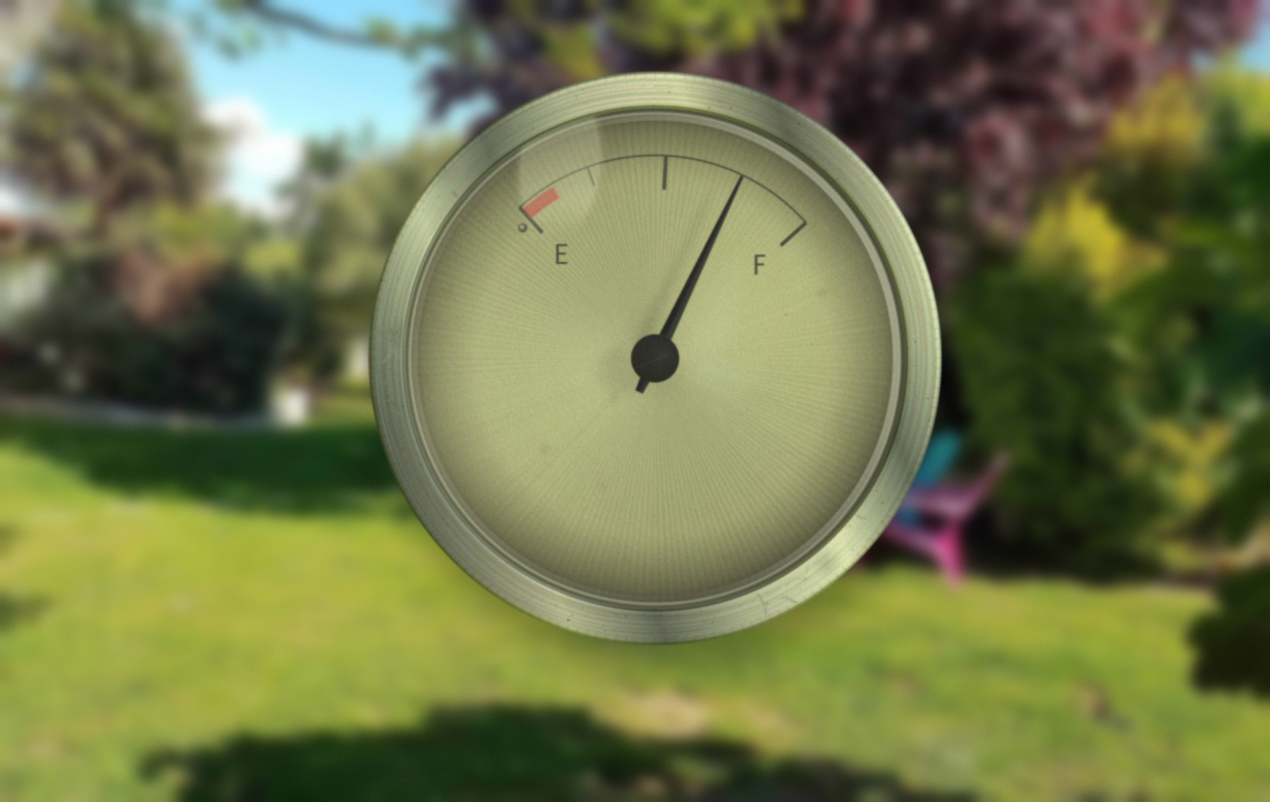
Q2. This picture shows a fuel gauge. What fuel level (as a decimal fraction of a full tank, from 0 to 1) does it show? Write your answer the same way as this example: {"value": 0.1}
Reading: {"value": 0.75}
